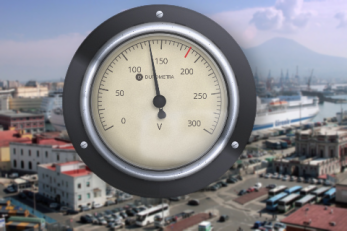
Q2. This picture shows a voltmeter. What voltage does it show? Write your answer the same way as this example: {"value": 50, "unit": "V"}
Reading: {"value": 135, "unit": "V"}
